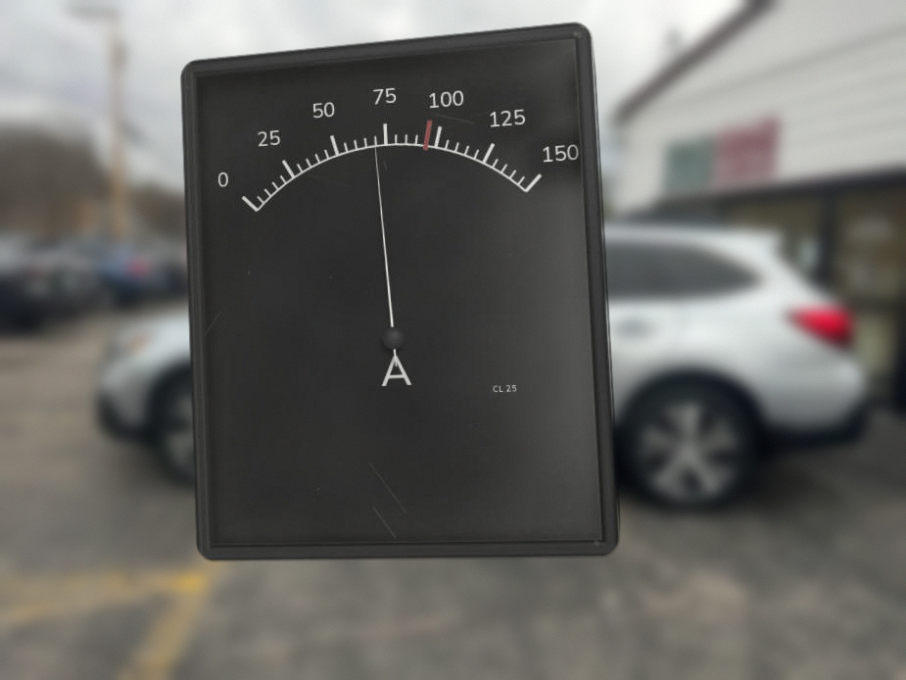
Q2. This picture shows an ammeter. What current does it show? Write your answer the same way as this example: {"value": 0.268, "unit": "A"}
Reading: {"value": 70, "unit": "A"}
